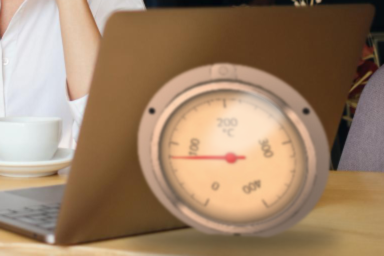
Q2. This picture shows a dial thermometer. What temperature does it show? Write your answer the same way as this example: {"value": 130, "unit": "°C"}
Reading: {"value": 80, "unit": "°C"}
